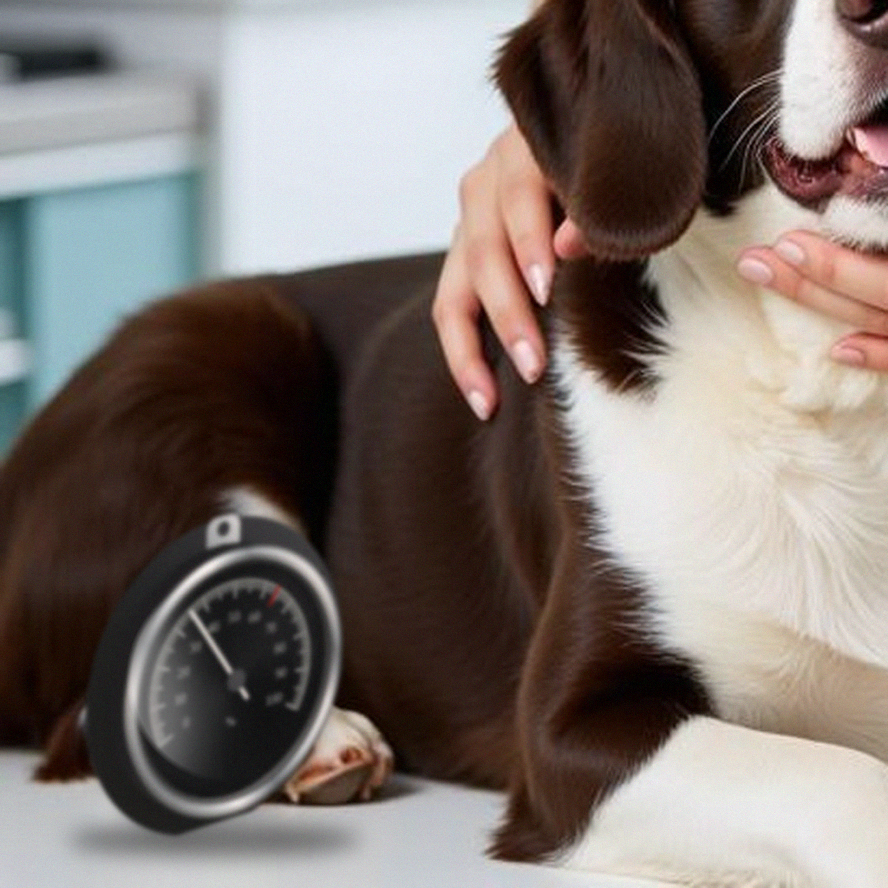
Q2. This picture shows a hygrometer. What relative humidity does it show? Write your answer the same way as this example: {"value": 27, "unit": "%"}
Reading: {"value": 35, "unit": "%"}
